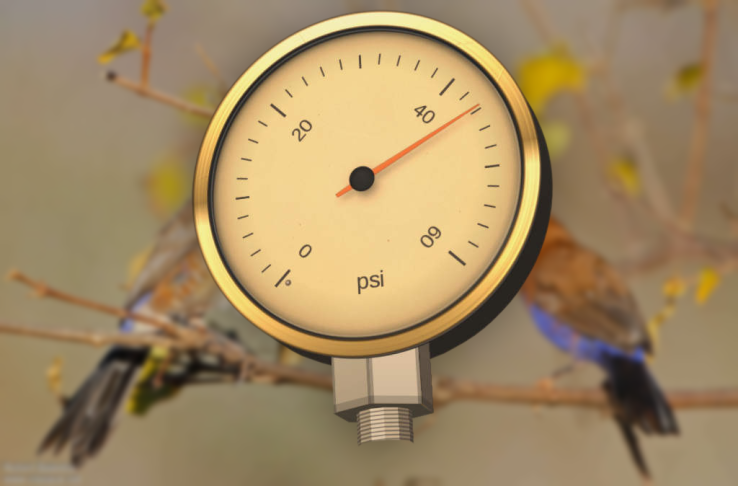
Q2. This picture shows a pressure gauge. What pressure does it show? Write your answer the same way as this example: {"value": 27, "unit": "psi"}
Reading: {"value": 44, "unit": "psi"}
